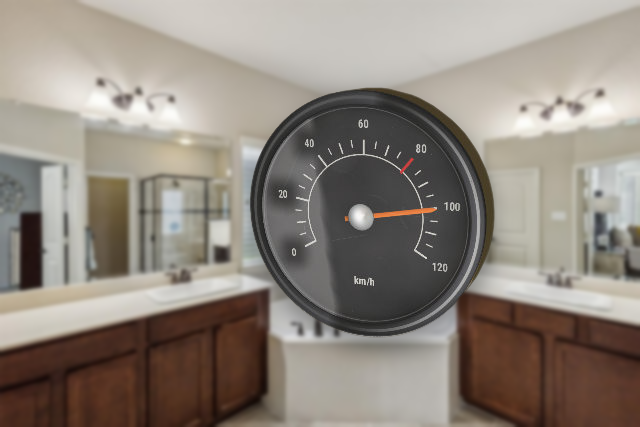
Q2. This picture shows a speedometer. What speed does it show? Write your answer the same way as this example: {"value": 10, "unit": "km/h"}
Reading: {"value": 100, "unit": "km/h"}
